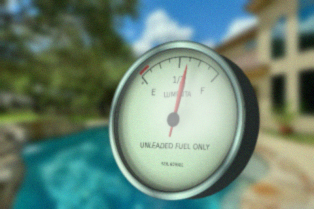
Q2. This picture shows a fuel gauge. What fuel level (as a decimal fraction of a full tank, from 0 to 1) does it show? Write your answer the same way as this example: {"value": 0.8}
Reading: {"value": 0.625}
